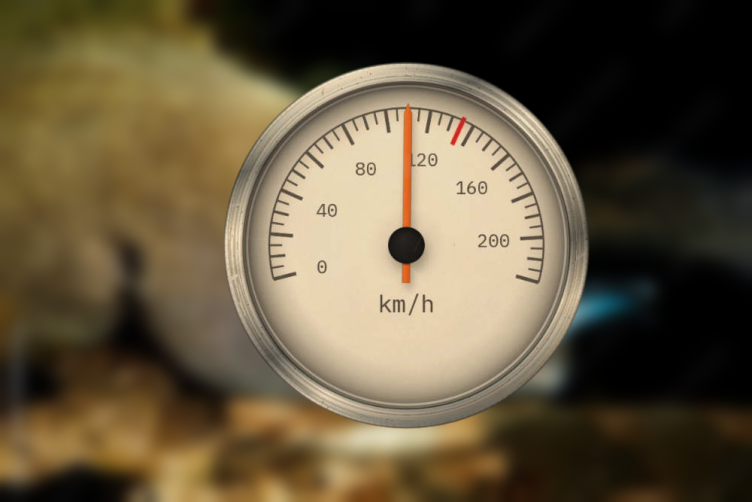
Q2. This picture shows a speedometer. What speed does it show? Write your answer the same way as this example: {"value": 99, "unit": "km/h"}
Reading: {"value": 110, "unit": "km/h"}
